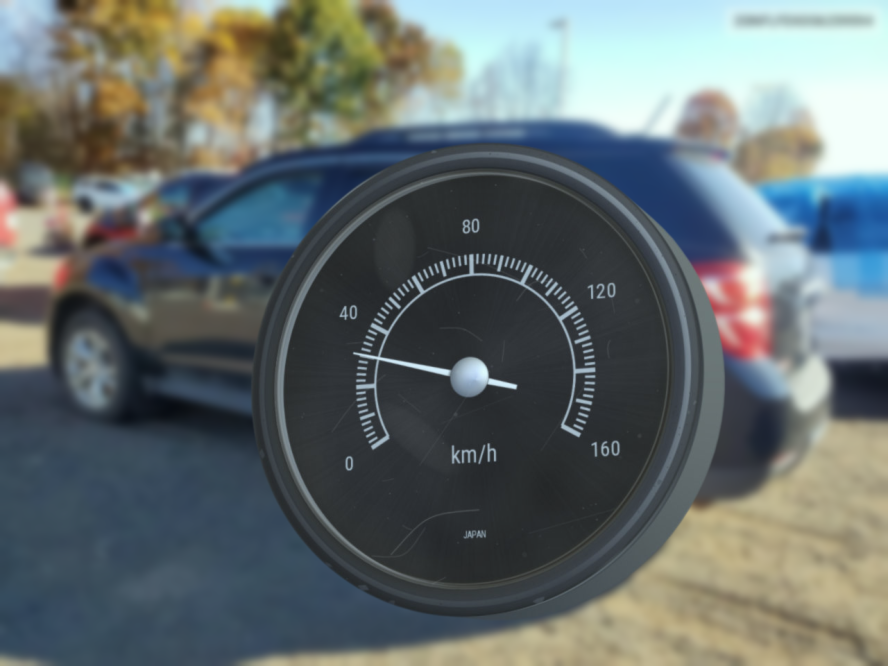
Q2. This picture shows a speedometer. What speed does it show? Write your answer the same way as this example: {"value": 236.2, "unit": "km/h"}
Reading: {"value": 30, "unit": "km/h"}
